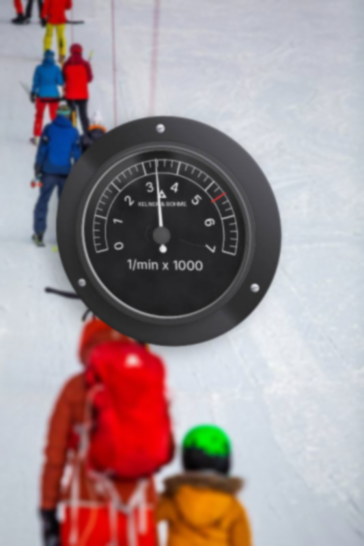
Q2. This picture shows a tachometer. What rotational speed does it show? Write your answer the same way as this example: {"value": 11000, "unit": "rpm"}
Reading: {"value": 3400, "unit": "rpm"}
